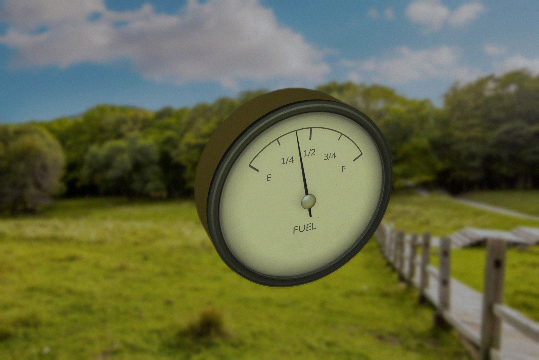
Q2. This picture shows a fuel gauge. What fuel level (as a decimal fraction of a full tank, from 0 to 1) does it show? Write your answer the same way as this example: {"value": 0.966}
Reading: {"value": 0.375}
